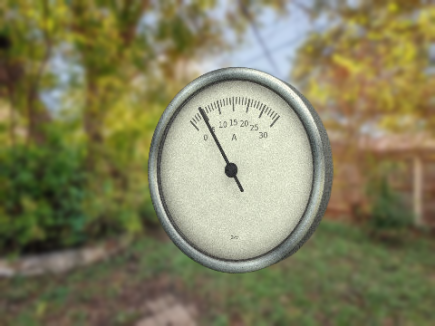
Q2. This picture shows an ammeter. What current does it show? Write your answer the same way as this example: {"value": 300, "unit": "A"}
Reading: {"value": 5, "unit": "A"}
